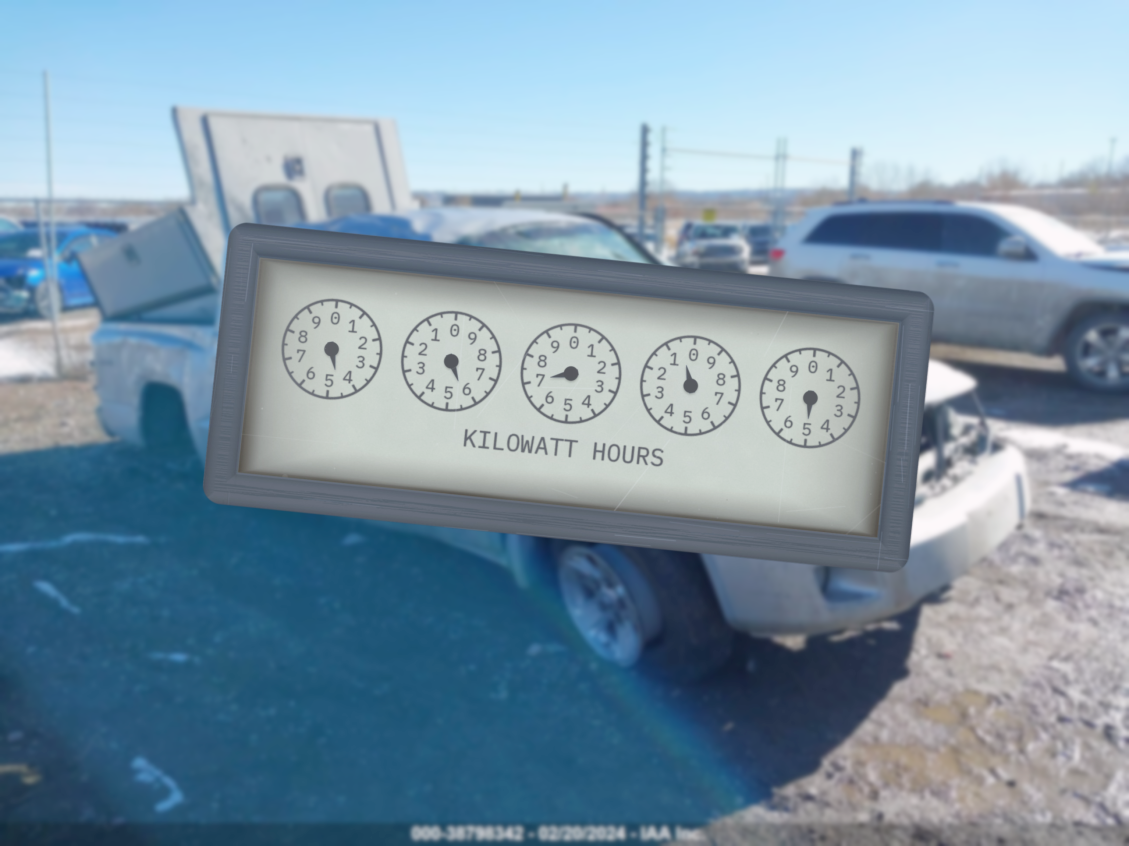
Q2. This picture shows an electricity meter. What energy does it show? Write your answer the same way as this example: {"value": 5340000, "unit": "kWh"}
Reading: {"value": 45705, "unit": "kWh"}
